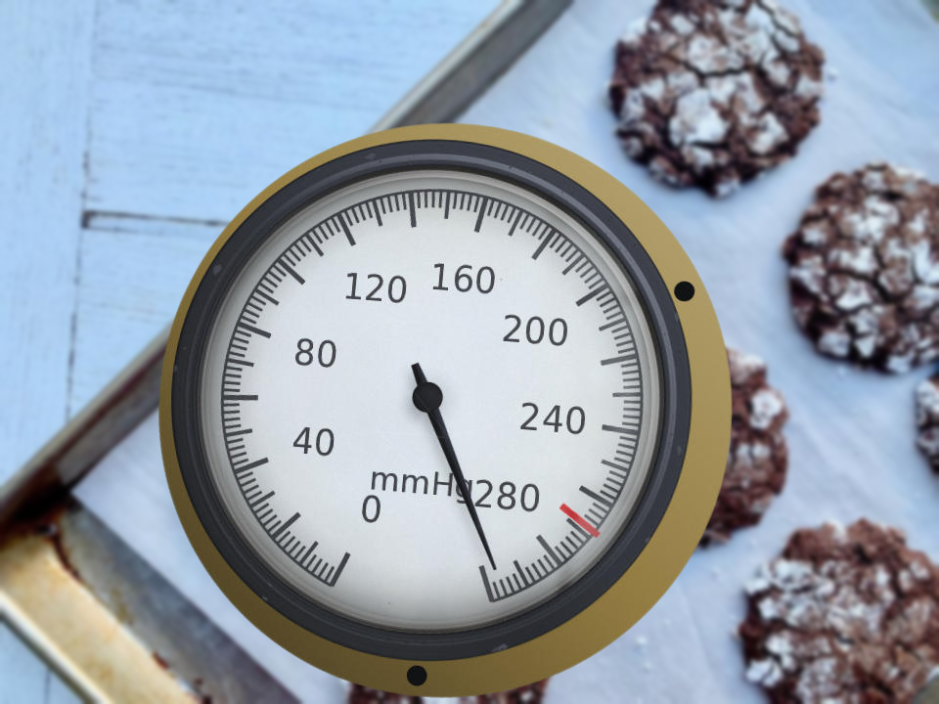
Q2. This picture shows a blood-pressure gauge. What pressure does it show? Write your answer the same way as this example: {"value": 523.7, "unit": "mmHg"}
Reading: {"value": 296, "unit": "mmHg"}
